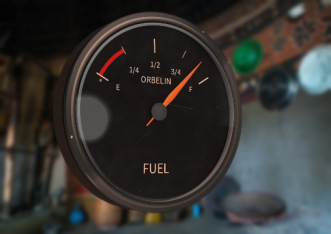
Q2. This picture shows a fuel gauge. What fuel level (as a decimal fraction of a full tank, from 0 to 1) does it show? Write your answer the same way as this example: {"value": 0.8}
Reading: {"value": 0.875}
